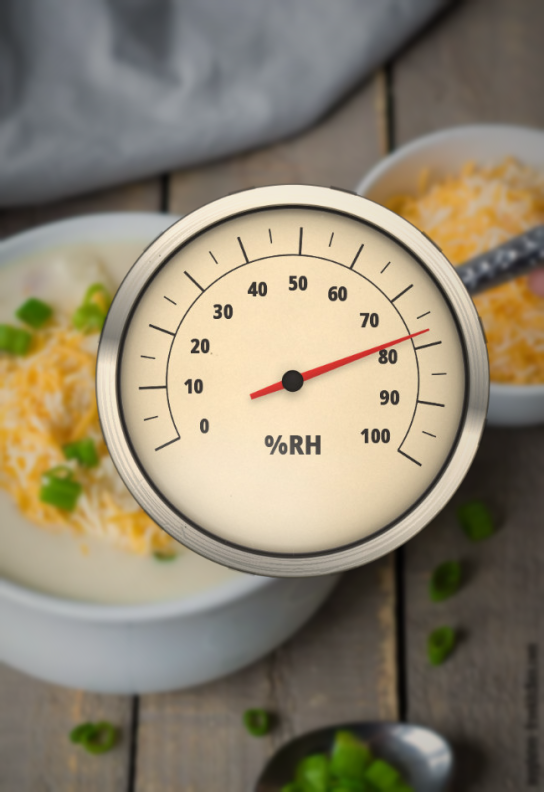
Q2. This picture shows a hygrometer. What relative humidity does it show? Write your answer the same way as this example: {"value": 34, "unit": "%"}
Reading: {"value": 77.5, "unit": "%"}
